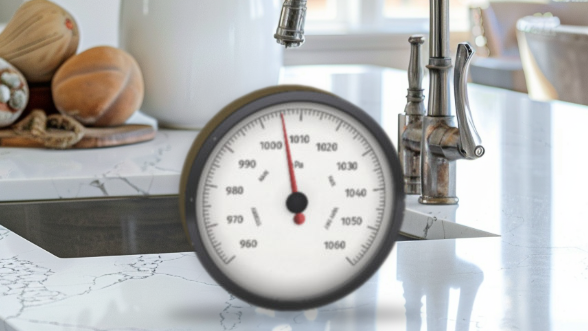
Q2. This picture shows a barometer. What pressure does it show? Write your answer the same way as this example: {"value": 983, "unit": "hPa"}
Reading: {"value": 1005, "unit": "hPa"}
